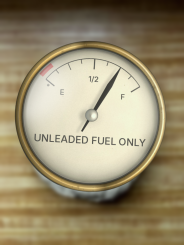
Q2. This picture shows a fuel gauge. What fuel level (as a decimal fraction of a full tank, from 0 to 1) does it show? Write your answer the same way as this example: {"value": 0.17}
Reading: {"value": 0.75}
